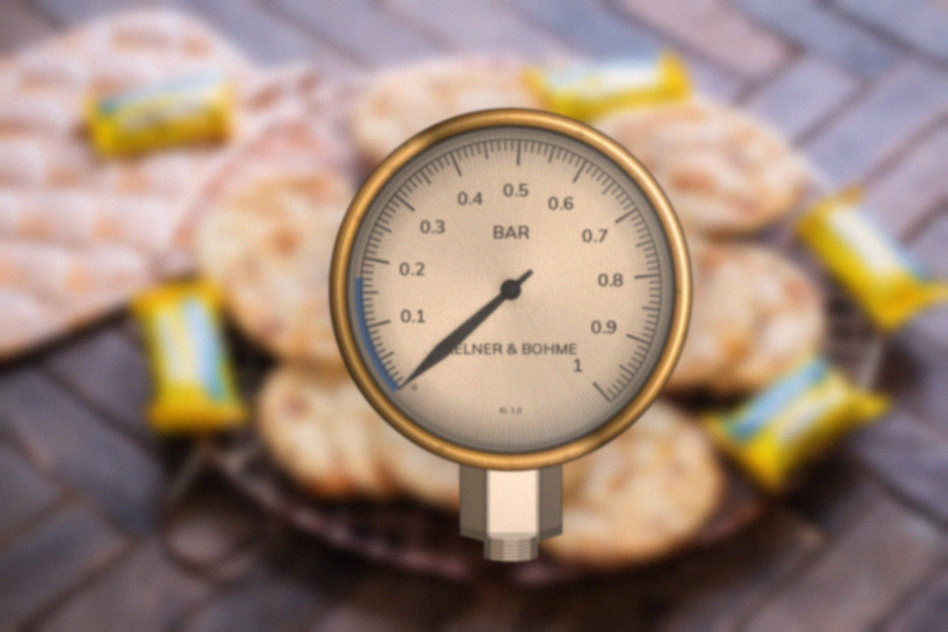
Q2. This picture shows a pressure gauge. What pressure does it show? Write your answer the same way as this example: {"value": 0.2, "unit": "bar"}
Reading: {"value": 0, "unit": "bar"}
